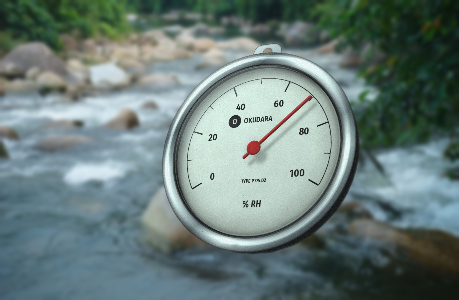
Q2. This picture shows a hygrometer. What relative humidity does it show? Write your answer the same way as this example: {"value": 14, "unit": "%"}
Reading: {"value": 70, "unit": "%"}
